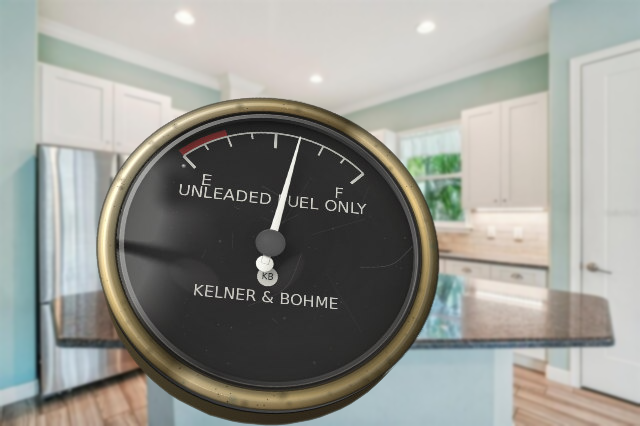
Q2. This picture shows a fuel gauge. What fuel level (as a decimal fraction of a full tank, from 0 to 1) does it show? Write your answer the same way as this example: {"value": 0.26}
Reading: {"value": 0.625}
